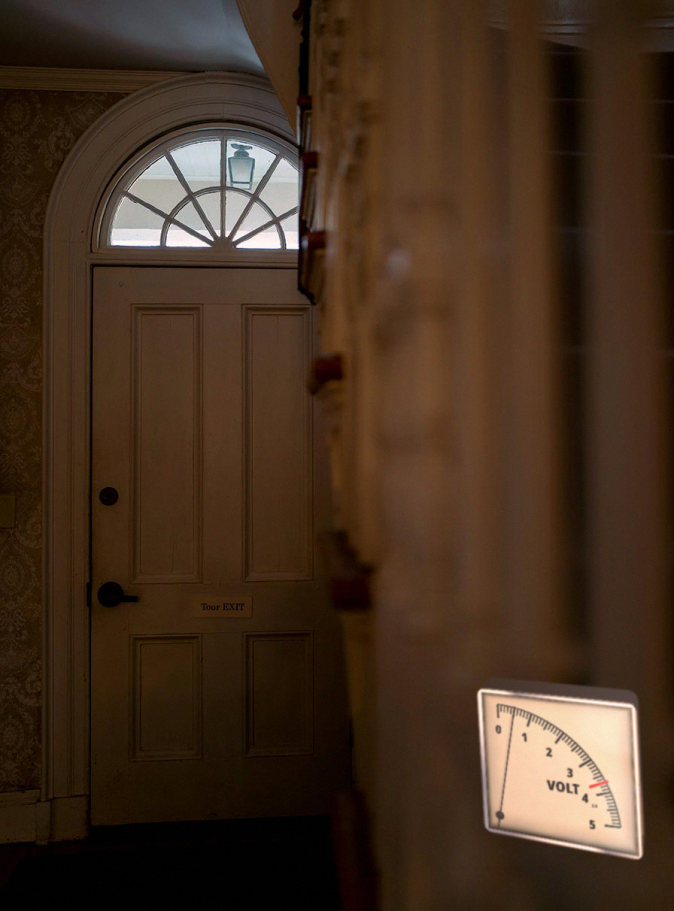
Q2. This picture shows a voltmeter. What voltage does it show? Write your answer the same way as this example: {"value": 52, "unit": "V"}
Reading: {"value": 0.5, "unit": "V"}
